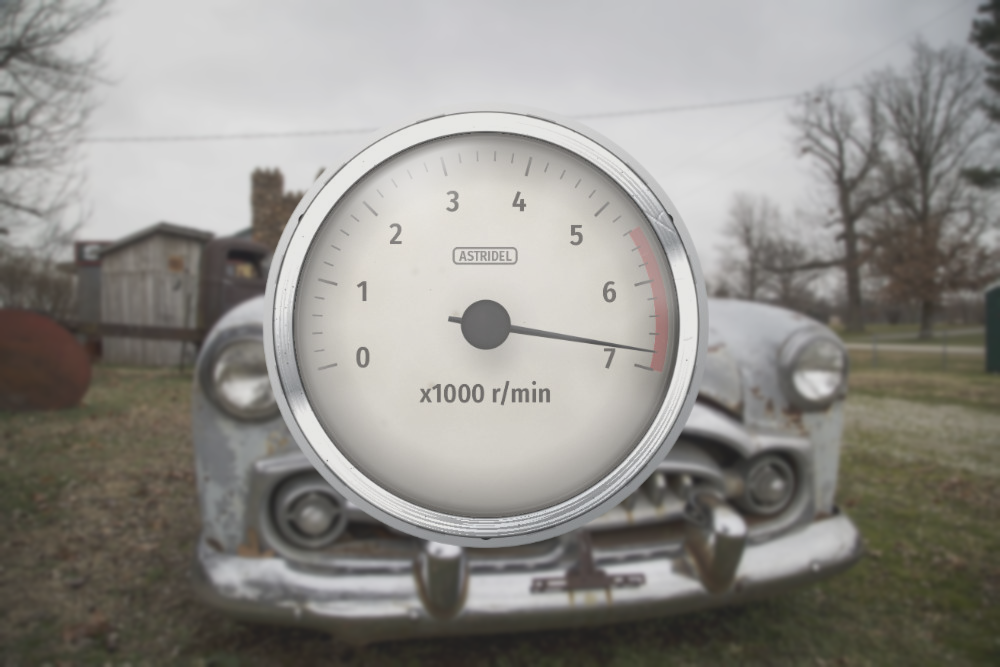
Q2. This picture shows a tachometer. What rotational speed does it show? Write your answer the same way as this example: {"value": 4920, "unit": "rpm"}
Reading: {"value": 6800, "unit": "rpm"}
